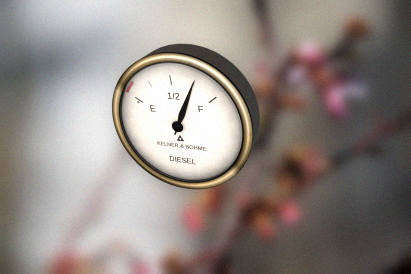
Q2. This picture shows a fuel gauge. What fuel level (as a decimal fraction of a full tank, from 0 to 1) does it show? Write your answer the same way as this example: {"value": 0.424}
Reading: {"value": 0.75}
